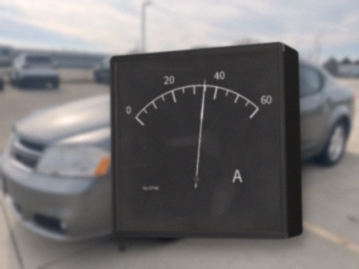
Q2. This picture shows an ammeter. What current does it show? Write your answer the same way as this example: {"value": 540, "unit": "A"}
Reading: {"value": 35, "unit": "A"}
